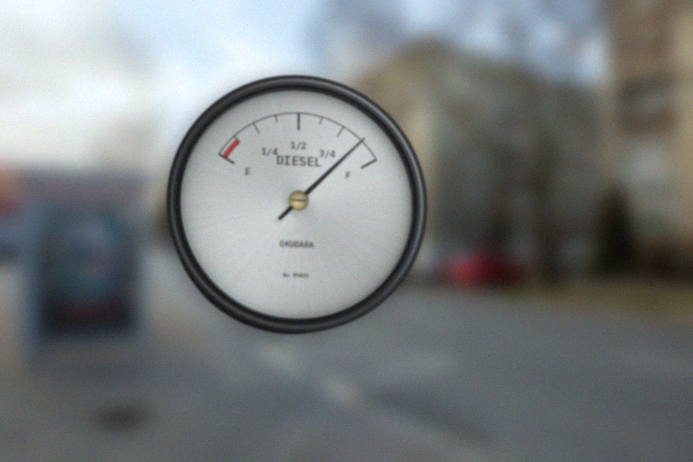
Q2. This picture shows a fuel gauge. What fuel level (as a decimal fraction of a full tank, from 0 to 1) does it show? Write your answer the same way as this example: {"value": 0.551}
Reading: {"value": 0.875}
